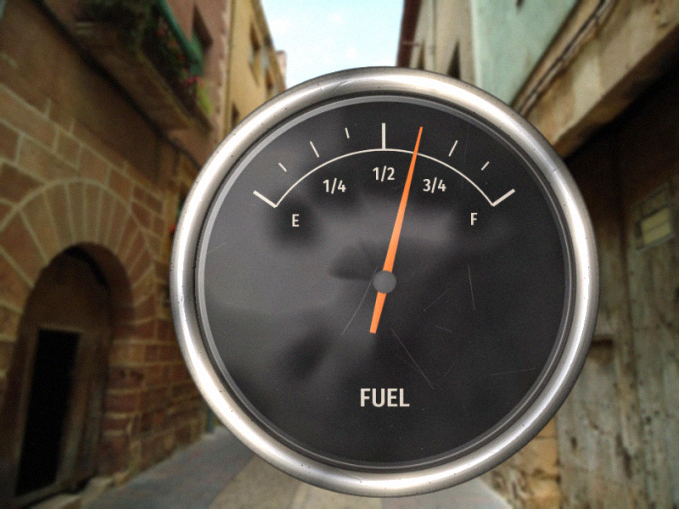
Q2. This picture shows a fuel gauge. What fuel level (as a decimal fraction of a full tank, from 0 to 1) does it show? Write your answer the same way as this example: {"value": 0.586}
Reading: {"value": 0.625}
